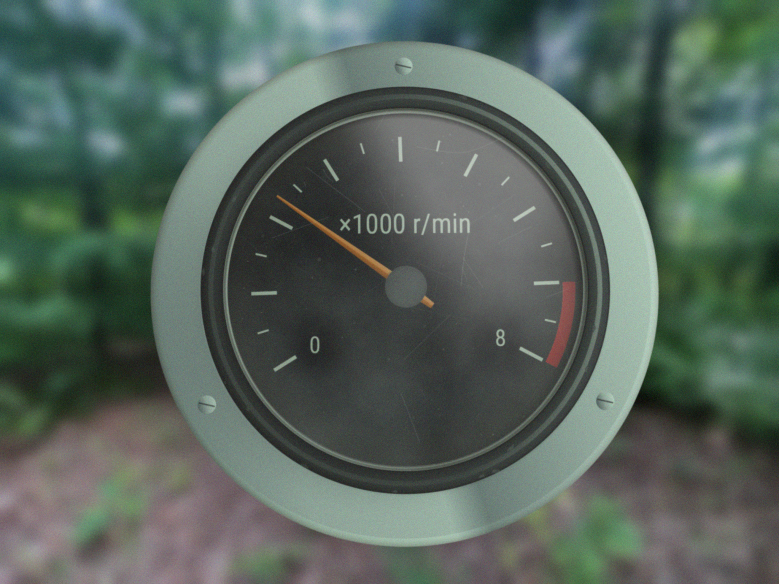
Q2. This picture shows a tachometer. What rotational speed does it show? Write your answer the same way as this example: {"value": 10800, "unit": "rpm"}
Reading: {"value": 2250, "unit": "rpm"}
